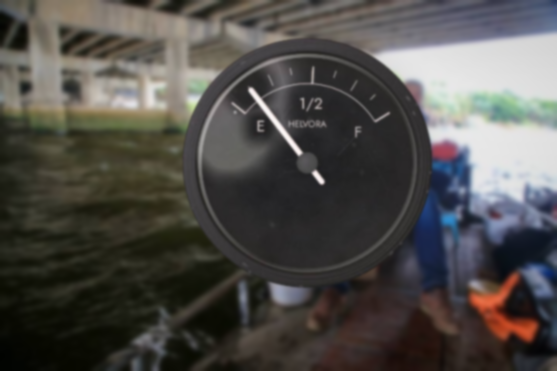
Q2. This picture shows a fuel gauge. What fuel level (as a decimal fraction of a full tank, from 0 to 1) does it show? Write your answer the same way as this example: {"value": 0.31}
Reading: {"value": 0.125}
